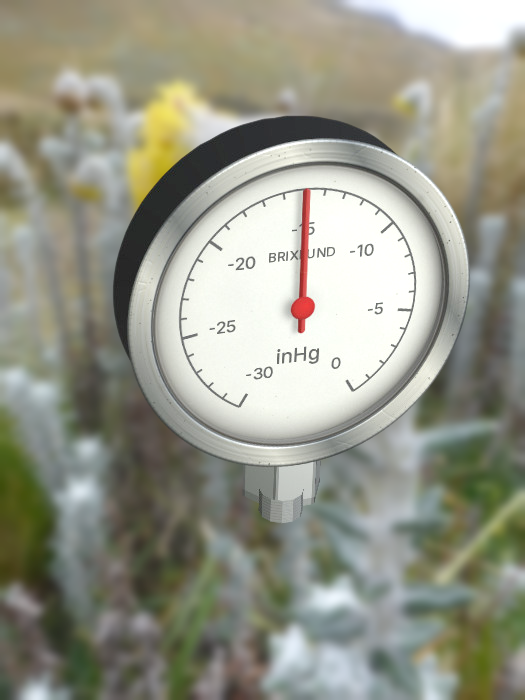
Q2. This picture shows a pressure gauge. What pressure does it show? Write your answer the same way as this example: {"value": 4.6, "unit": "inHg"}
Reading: {"value": -15, "unit": "inHg"}
